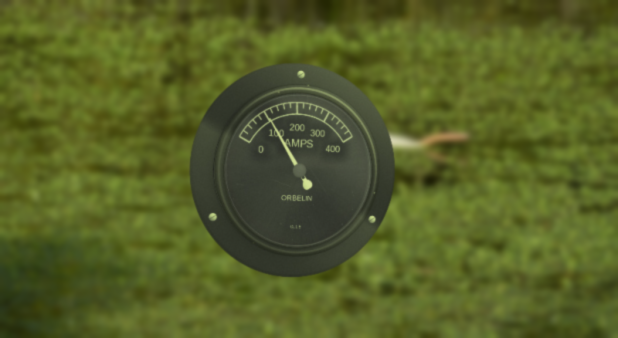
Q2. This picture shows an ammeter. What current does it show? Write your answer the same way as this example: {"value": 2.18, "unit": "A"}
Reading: {"value": 100, "unit": "A"}
